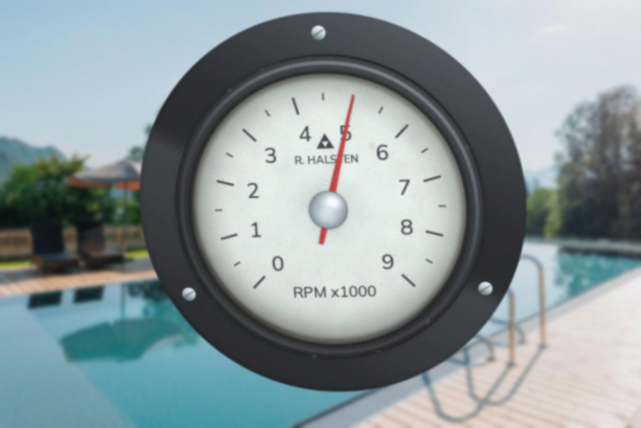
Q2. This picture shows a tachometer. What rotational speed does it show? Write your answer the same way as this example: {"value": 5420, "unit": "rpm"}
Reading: {"value": 5000, "unit": "rpm"}
